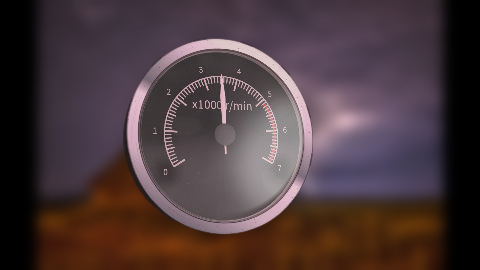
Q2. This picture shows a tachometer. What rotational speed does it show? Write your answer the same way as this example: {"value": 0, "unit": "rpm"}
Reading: {"value": 3500, "unit": "rpm"}
